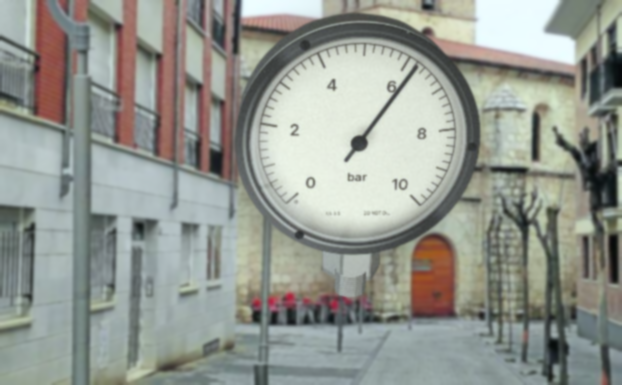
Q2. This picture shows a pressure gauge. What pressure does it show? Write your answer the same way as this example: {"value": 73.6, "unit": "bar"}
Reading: {"value": 6.2, "unit": "bar"}
